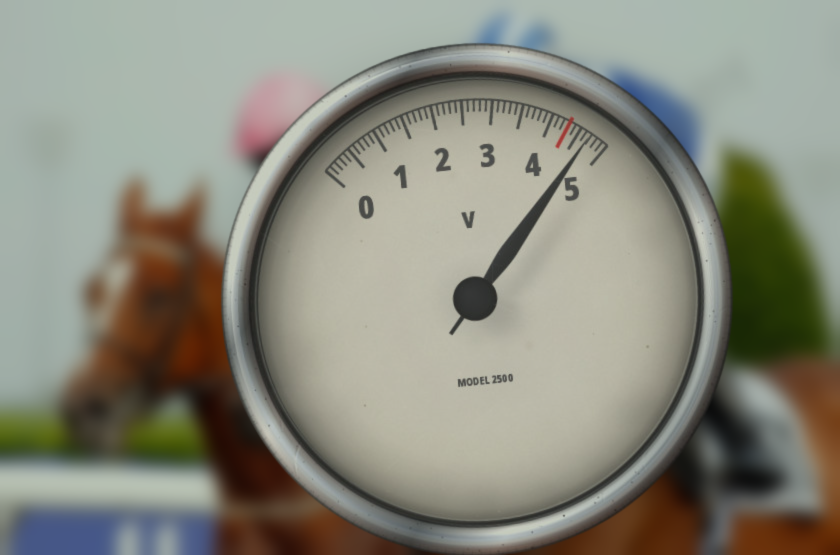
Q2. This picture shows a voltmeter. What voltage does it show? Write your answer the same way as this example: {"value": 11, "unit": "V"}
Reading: {"value": 4.7, "unit": "V"}
